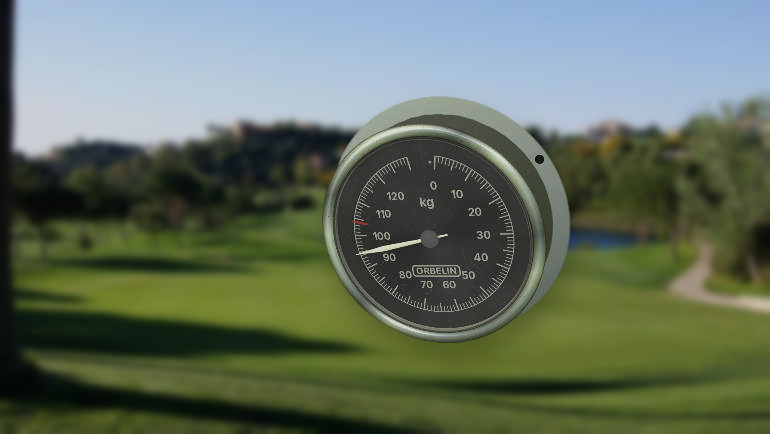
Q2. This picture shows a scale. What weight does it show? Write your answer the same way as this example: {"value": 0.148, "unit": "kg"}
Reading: {"value": 95, "unit": "kg"}
